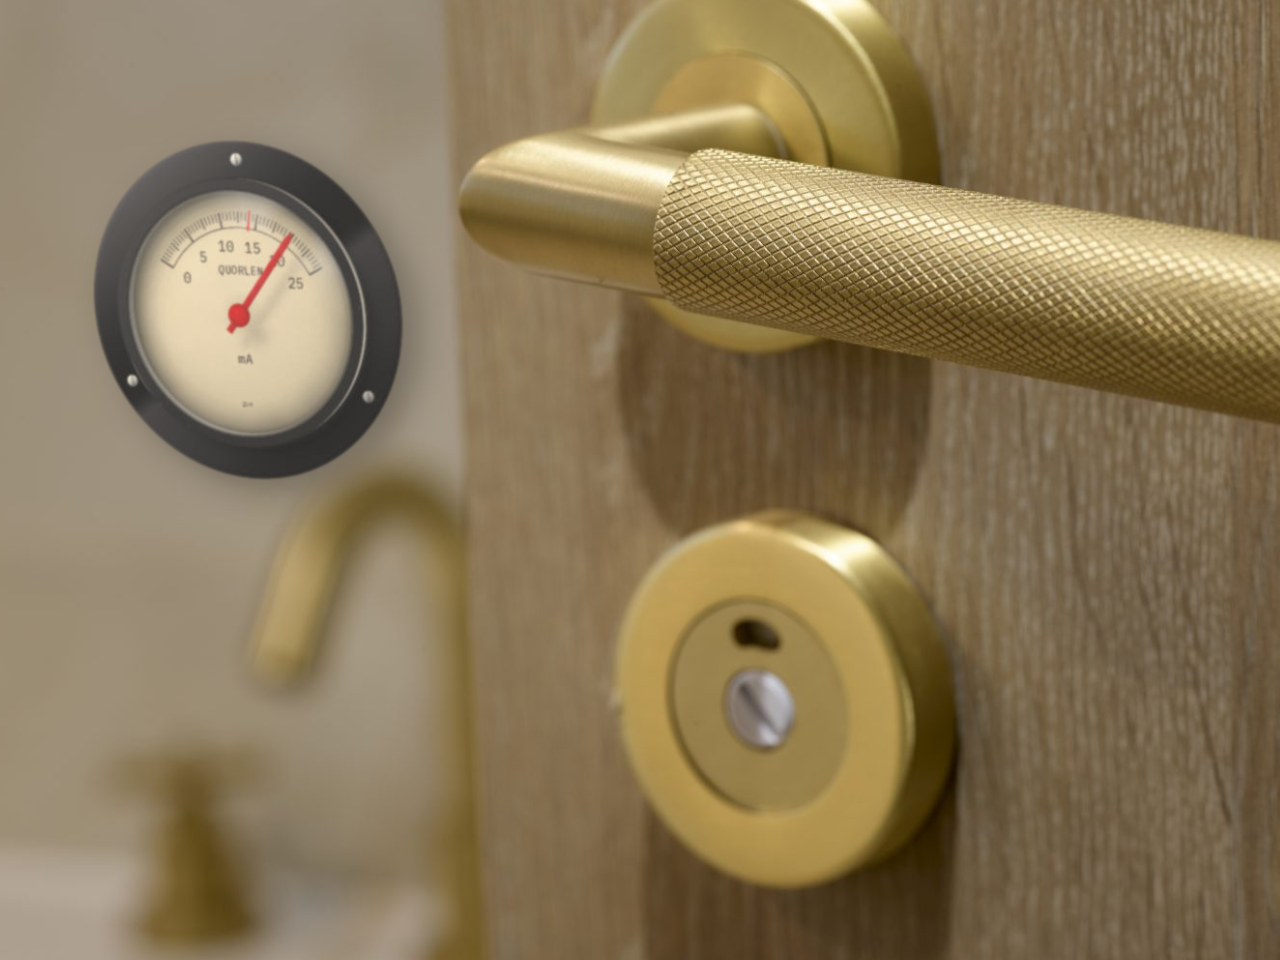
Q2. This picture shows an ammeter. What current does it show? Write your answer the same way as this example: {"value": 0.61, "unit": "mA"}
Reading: {"value": 20, "unit": "mA"}
